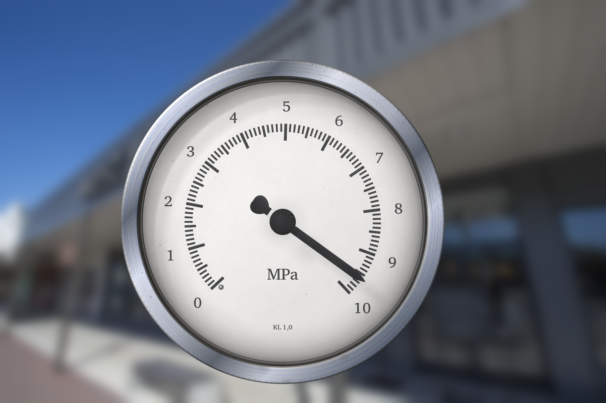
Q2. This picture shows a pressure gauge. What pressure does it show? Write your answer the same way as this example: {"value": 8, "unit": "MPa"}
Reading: {"value": 9.6, "unit": "MPa"}
